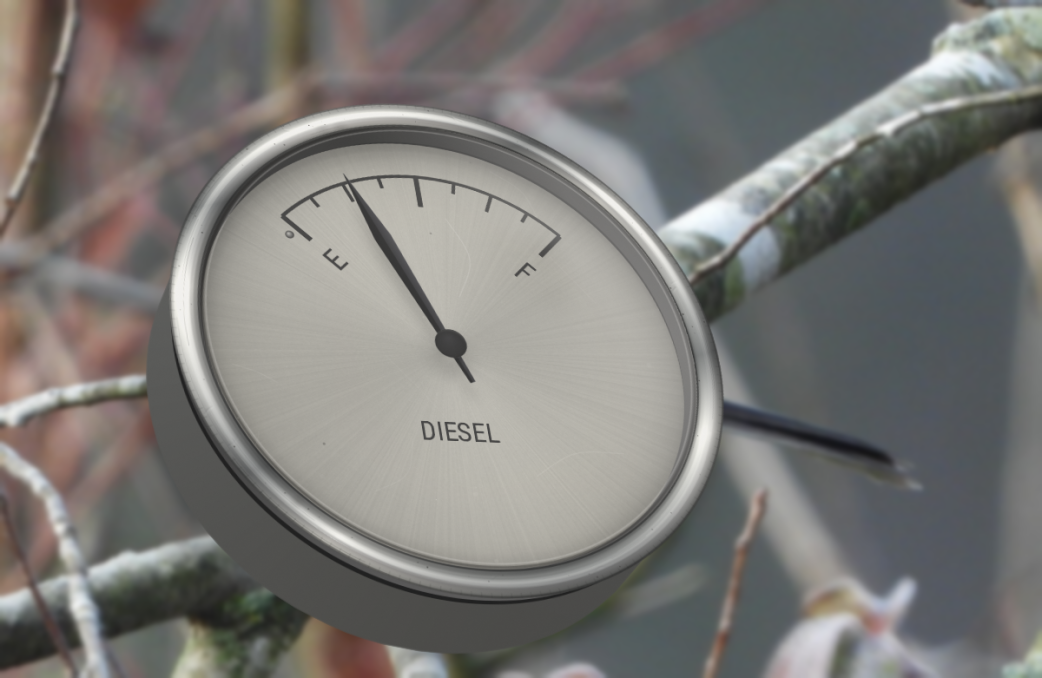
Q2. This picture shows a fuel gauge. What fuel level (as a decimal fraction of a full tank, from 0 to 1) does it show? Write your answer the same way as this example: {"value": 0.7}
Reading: {"value": 0.25}
